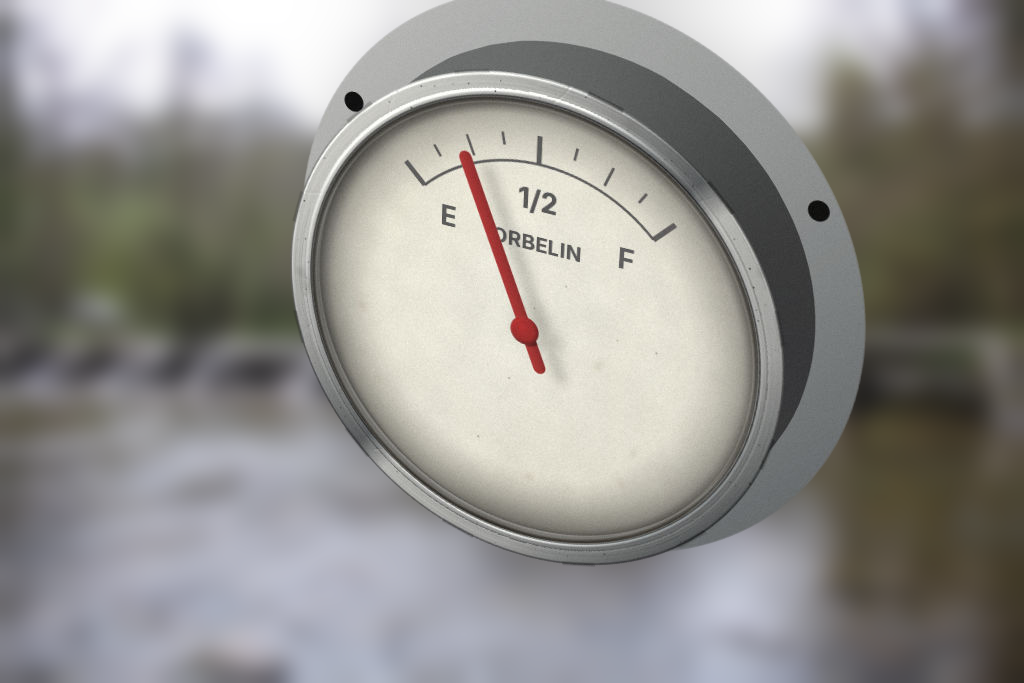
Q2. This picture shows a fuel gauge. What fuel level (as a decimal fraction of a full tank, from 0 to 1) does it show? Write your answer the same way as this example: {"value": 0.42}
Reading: {"value": 0.25}
